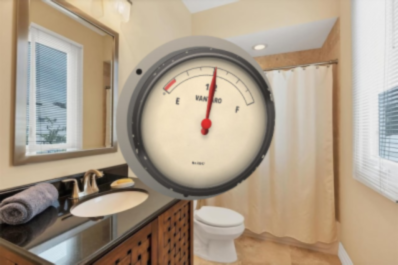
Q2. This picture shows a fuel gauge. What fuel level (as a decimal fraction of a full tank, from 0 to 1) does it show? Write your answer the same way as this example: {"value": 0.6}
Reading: {"value": 0.5}
